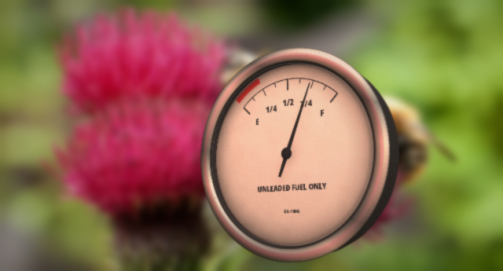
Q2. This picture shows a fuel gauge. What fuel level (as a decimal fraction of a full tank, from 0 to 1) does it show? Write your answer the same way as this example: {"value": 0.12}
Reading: {"value": 0.75}
